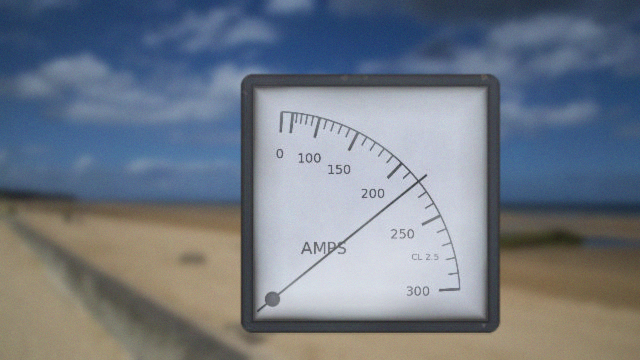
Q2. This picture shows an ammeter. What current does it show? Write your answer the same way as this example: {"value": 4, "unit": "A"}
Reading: {"value": 220, "unit": "A"}
